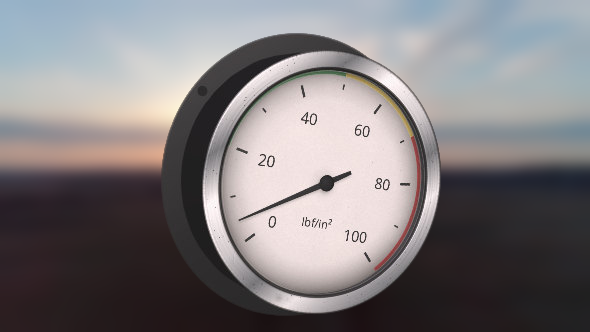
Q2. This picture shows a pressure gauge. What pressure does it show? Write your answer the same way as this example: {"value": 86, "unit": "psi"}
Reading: {"value": 5, "unit": "psi"}
